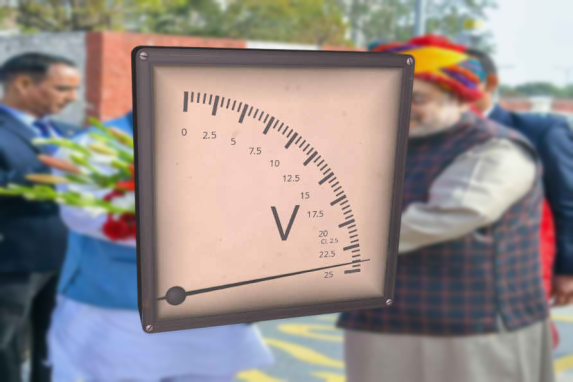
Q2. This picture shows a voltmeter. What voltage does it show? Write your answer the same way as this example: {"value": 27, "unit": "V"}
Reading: {"value": 24, "unit": "V"}
